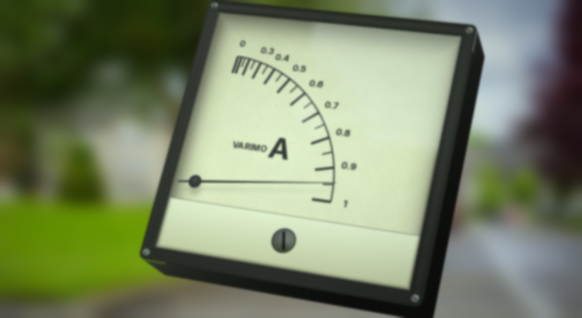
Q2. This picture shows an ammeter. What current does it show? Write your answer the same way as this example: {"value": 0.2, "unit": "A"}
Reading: {"value": 0.95, "unit": "A"}
